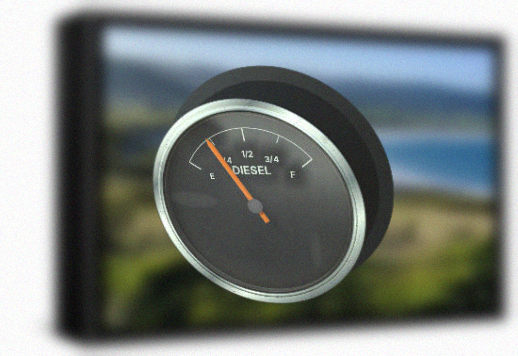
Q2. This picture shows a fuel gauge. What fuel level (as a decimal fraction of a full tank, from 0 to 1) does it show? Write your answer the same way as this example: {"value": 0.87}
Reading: {"value": 0.25}
